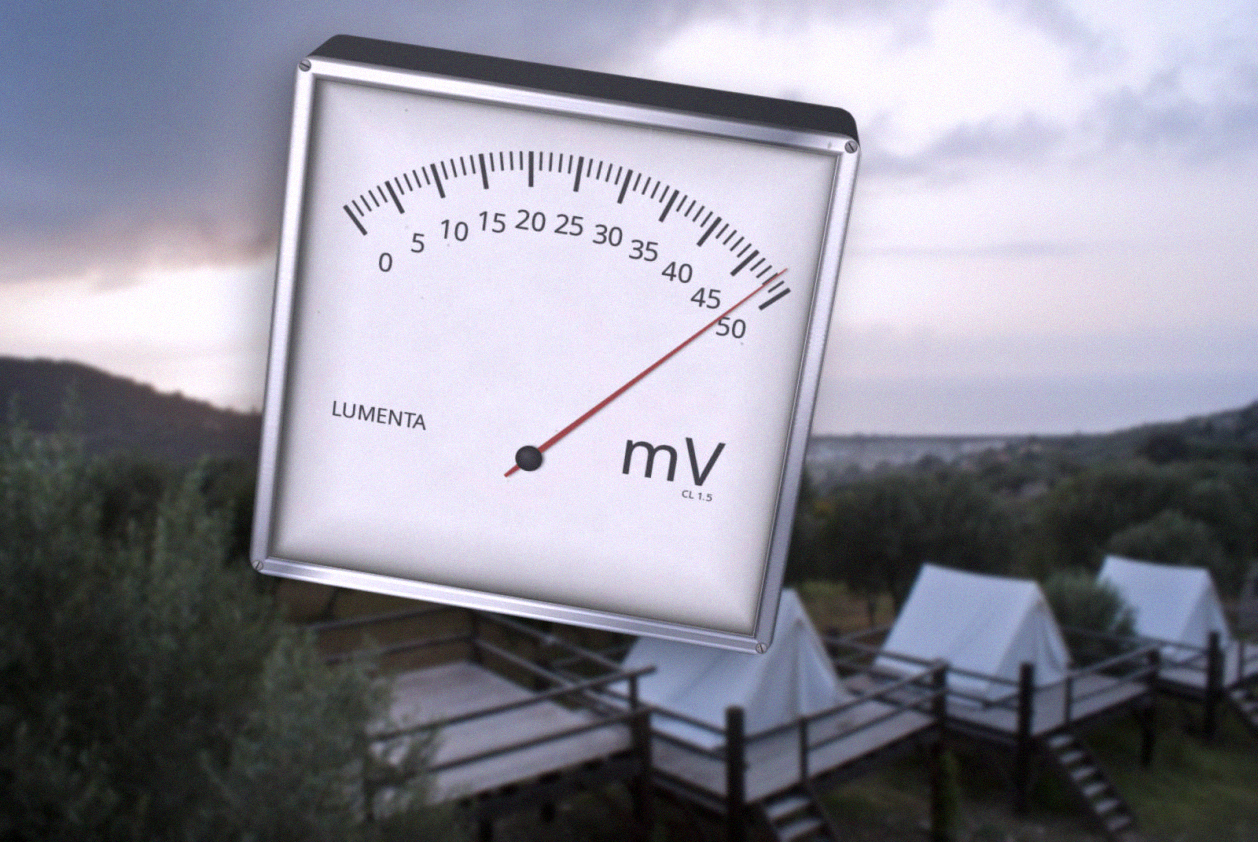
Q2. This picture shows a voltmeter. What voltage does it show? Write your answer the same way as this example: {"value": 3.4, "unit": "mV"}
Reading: {"value": 48, "unit": "mV"}
